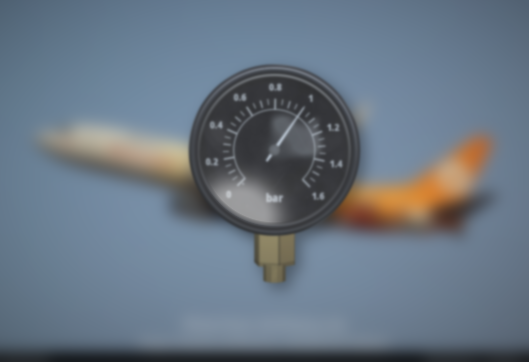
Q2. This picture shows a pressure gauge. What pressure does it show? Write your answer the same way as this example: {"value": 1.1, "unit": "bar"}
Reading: {"value": 1, "unit": "bar"}
